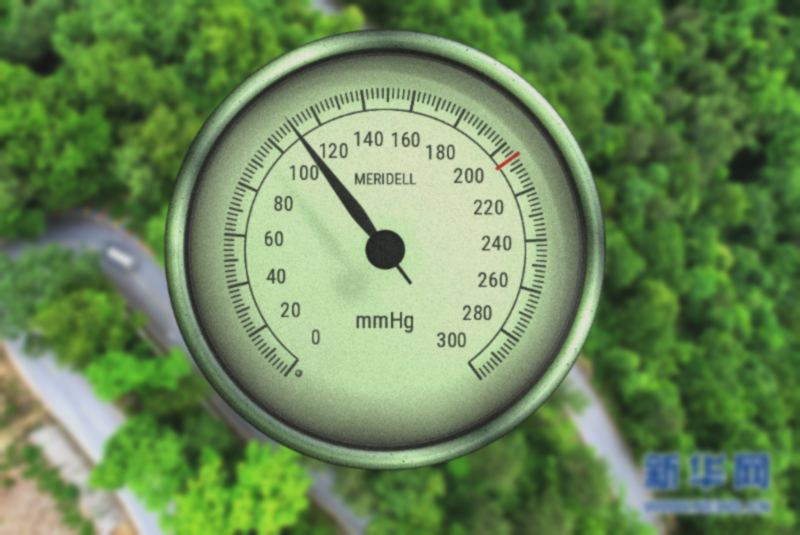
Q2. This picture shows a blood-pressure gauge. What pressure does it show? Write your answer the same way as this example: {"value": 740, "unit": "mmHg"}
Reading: {"value": 110, "unit": "mmHg"}
